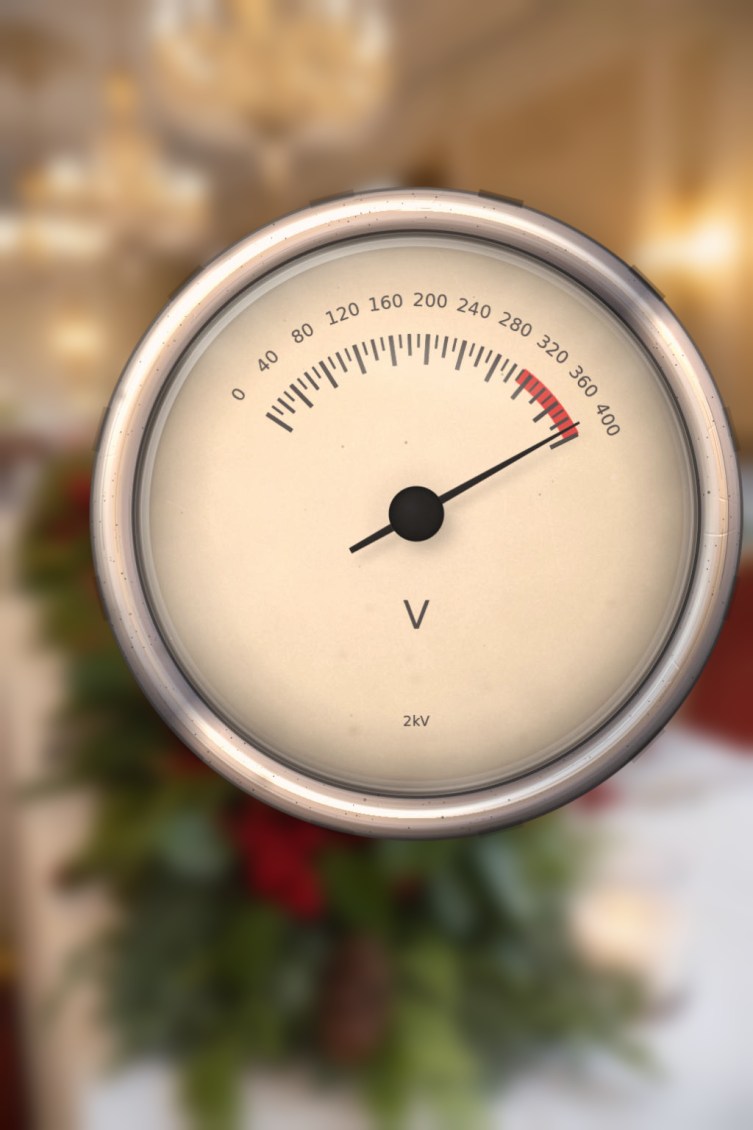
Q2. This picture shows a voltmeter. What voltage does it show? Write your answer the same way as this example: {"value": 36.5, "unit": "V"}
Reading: {"value": 390, "unit": "V"}
